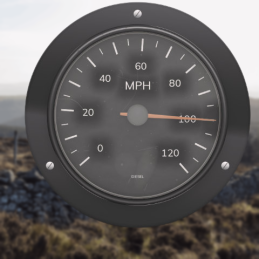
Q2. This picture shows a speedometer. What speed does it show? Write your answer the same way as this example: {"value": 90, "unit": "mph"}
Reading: {"value": 100, "unit": "mph"}
